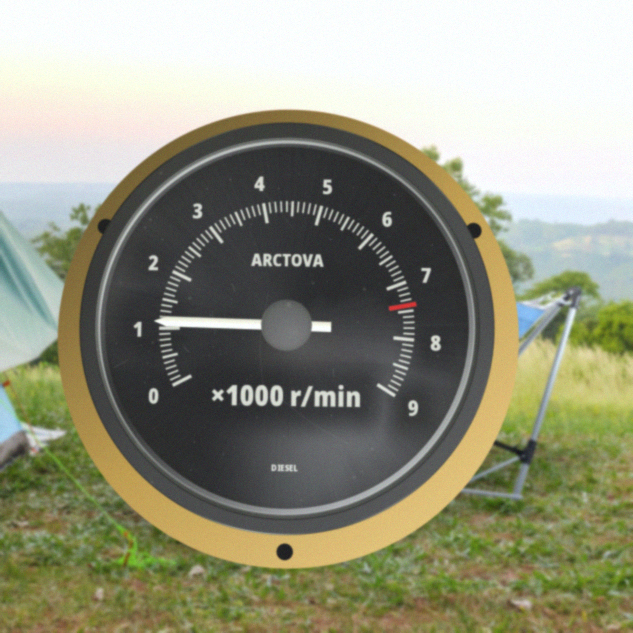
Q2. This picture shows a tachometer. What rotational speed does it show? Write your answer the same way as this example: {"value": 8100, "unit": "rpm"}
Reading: {"value": 1100, "unit": "rpm"}
